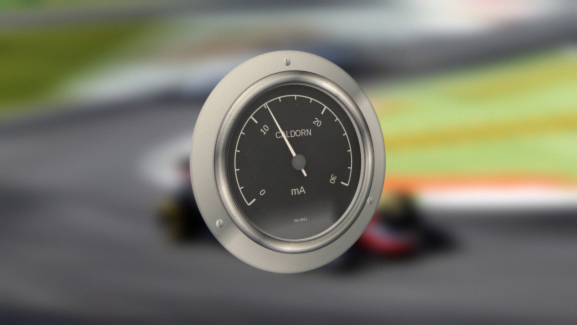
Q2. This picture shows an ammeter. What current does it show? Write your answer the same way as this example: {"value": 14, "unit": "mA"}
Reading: {"value": 12, "unit": "mA"}
